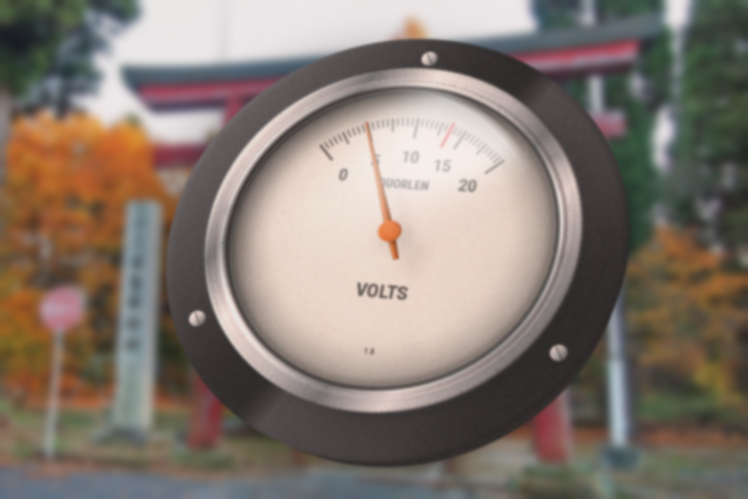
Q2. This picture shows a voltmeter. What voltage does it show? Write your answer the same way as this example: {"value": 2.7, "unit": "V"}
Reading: {"value": 5, "unit": "V"}
